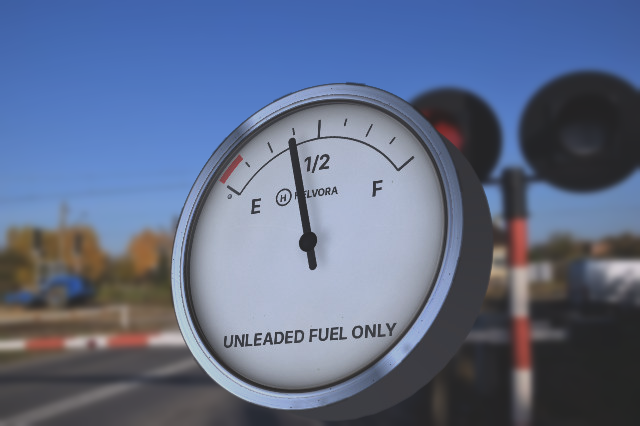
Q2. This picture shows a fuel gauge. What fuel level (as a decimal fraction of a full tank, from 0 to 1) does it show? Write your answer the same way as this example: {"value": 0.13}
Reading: {"value": 0.375}
